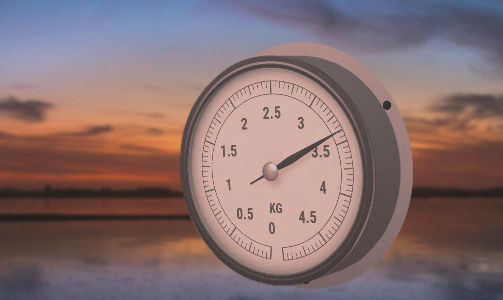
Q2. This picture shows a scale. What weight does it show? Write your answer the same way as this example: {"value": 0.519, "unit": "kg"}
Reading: {"value": 3.4, "unit": "kg"}
